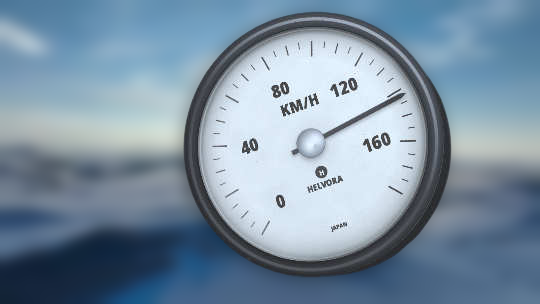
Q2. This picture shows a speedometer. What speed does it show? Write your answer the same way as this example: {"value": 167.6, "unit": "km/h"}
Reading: {"value": 142.5, "unit": "km/h"}
